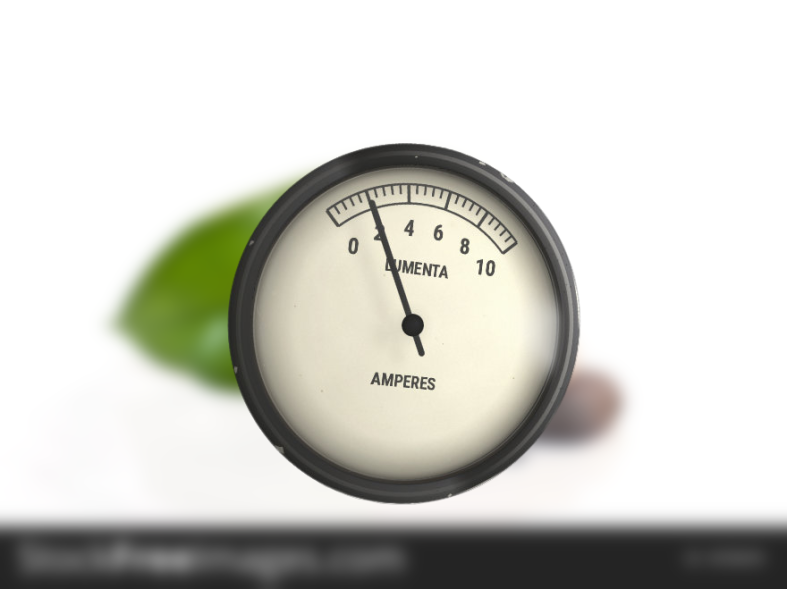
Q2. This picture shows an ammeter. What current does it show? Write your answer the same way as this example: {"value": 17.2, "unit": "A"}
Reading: {"value": 2, "unit": "A"}
